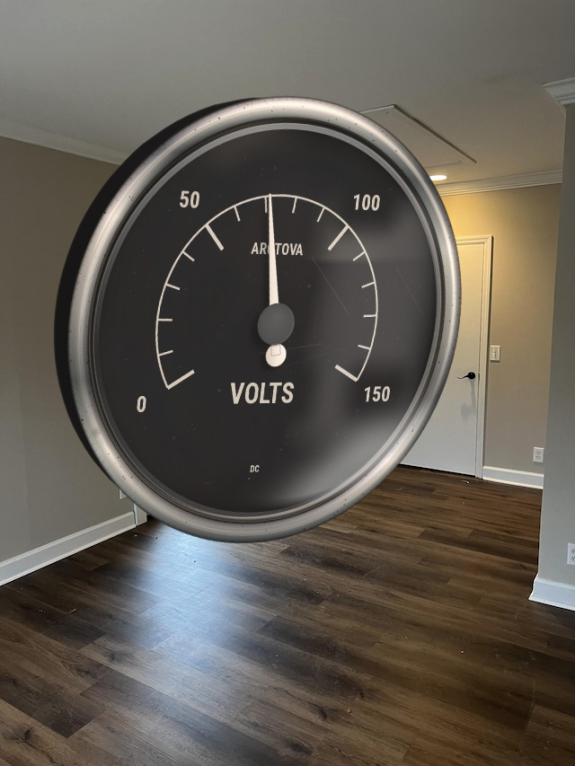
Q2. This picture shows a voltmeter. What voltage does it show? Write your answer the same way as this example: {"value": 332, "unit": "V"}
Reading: {"value": 70, "unit": "V"}
